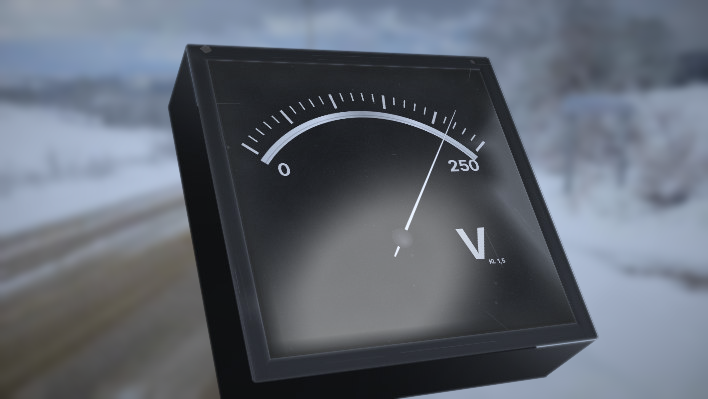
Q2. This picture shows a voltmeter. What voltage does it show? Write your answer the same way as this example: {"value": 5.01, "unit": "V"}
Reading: {"value": 215, "unit": "V"}
